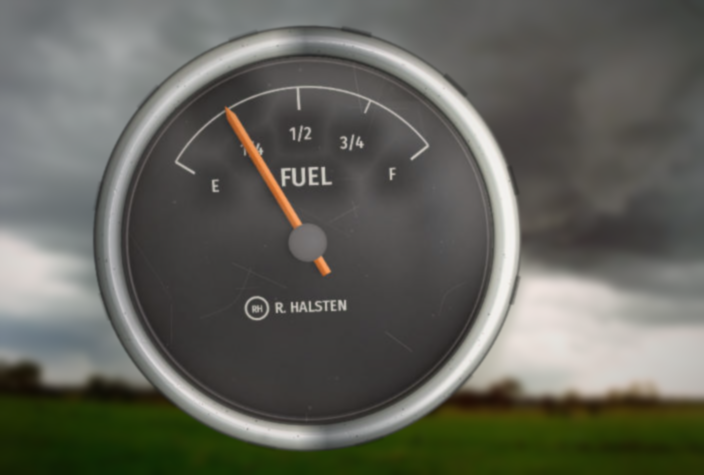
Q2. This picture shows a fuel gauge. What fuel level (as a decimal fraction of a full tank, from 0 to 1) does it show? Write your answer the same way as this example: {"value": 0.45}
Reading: {"value": 0.25}
